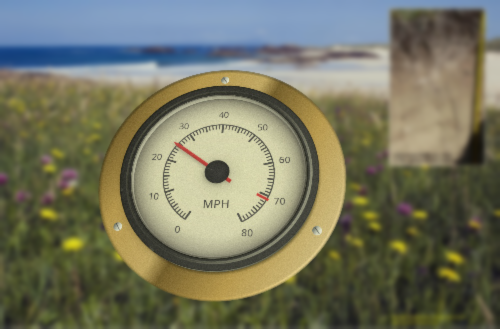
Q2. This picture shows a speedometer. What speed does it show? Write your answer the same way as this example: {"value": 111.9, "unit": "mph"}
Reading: {"value": 25, "unit": "mph"}
